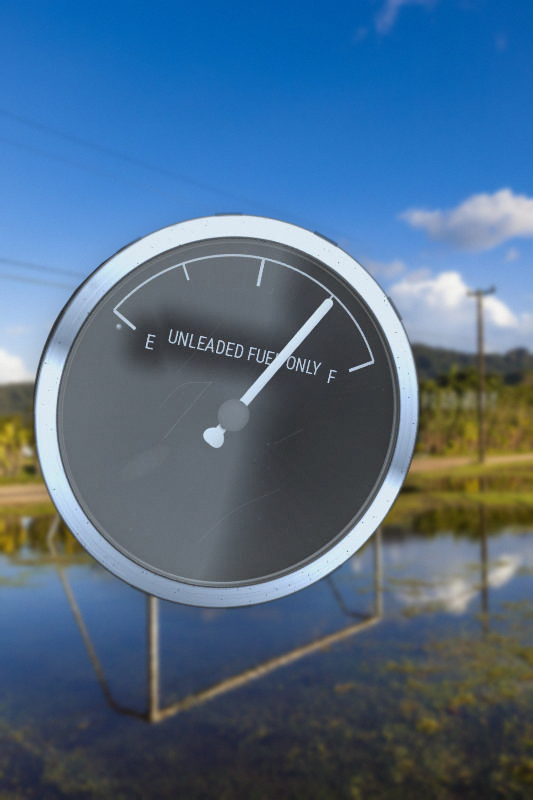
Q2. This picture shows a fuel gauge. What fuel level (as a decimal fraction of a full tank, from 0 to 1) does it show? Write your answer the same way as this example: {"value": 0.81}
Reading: {"value": 0.75}
